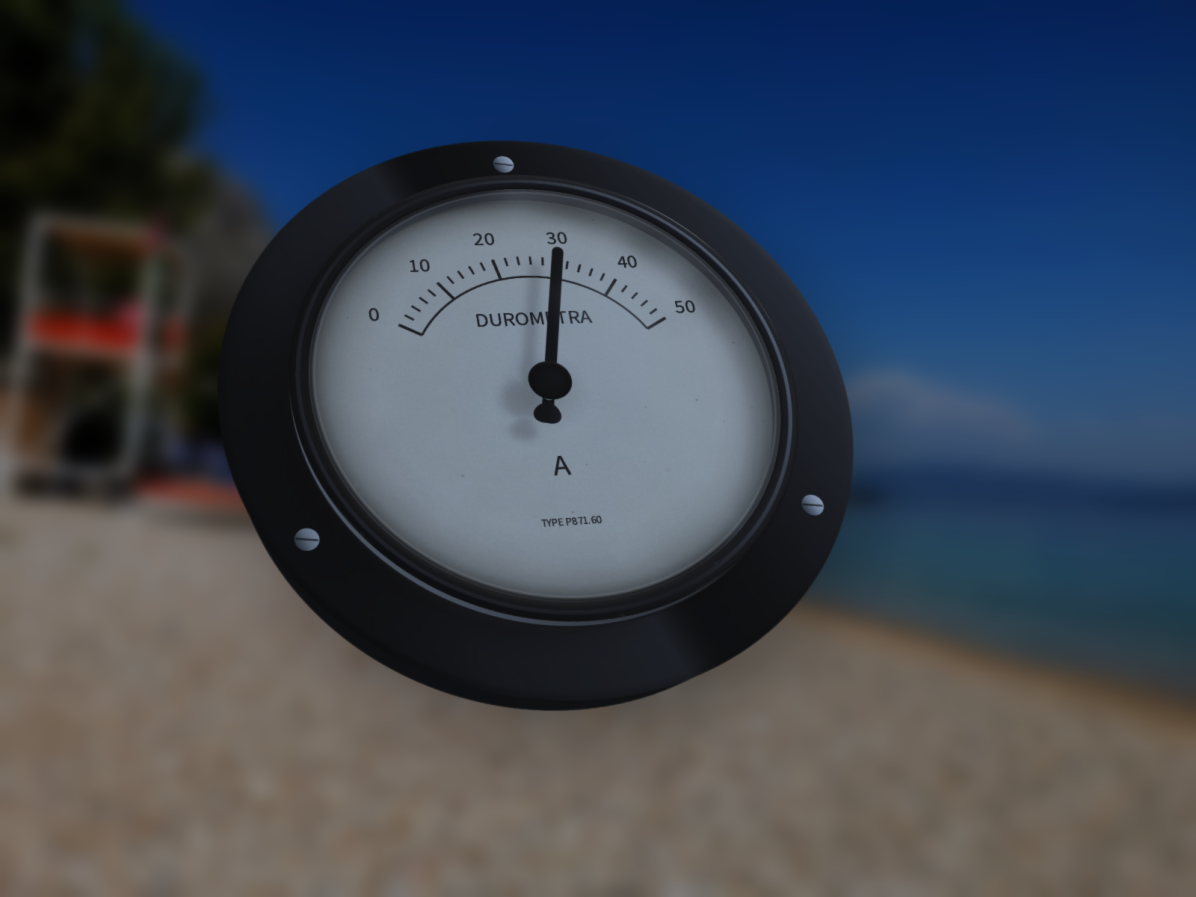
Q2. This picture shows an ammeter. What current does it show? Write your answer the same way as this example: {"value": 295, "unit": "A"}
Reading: {"value": 30, "unit": "A"}
